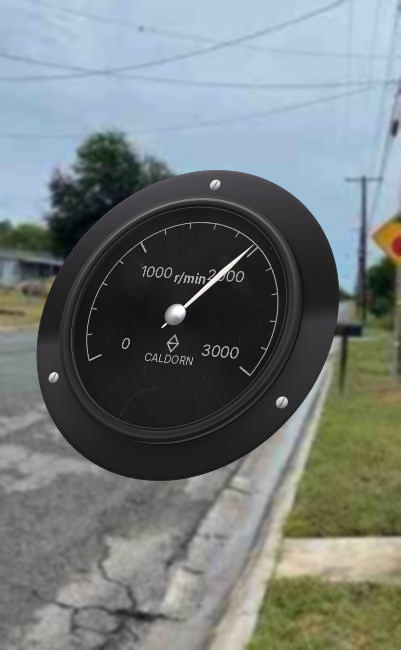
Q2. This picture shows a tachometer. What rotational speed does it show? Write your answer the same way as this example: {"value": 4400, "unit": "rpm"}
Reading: {"value": 2000, "unit": "rpm"}
